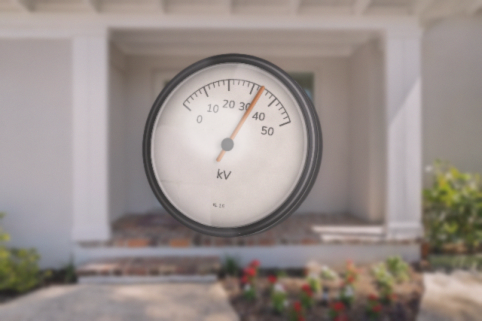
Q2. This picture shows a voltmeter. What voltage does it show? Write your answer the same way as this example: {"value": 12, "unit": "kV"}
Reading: {"value": 34, "unit": "kV"}
